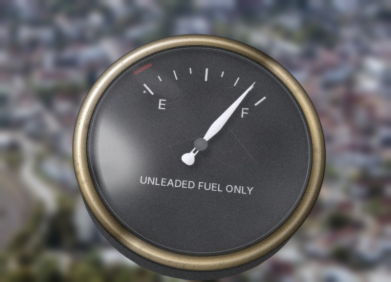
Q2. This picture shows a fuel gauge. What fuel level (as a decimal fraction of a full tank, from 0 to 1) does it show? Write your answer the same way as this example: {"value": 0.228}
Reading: {"value": 0.875}
